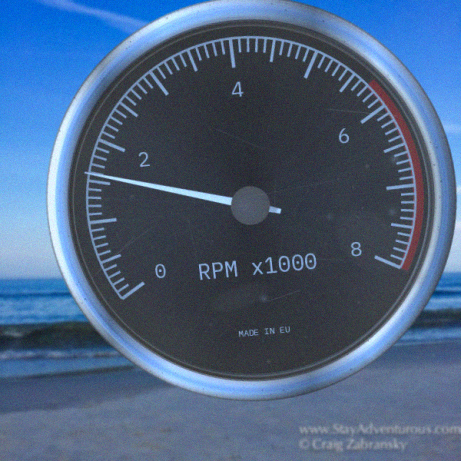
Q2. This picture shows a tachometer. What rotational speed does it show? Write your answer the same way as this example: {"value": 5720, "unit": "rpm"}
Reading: {"value": 1600, "unit": "rpm"}
